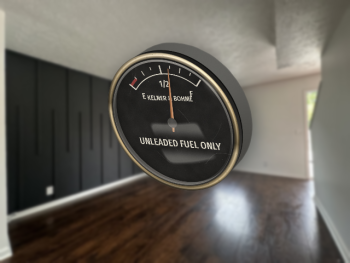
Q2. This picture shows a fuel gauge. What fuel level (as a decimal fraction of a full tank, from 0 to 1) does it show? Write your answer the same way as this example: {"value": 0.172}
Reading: {"value": 0.625}
